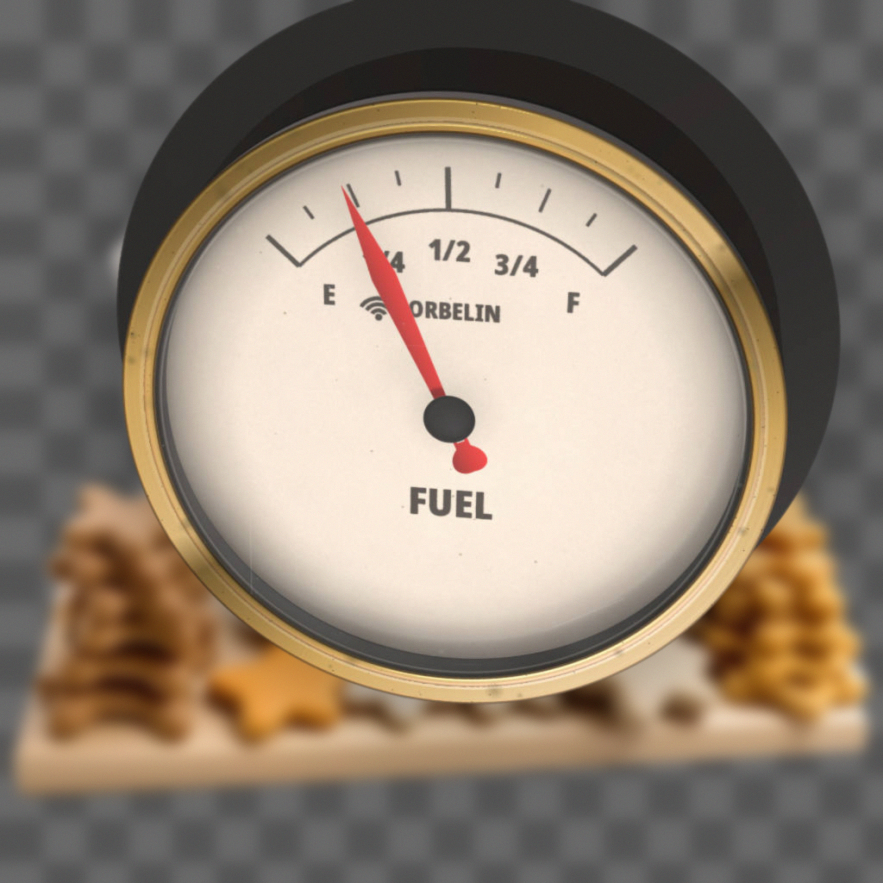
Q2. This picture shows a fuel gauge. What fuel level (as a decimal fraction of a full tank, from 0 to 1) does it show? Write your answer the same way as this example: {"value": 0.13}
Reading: {"value": 0.25}
